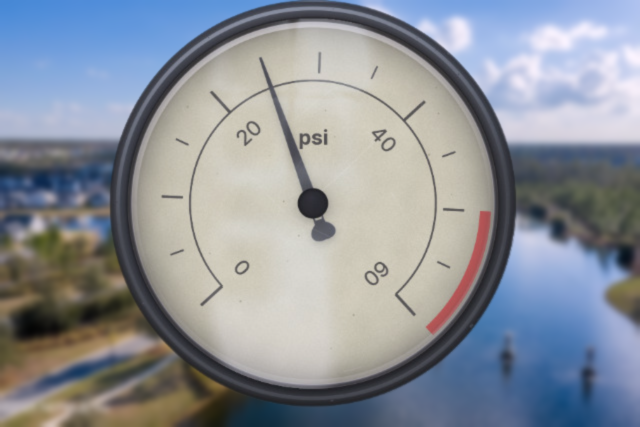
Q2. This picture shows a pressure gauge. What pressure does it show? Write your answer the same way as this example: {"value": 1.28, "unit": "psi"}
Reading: {"value": 25, "unit": "psi"}
